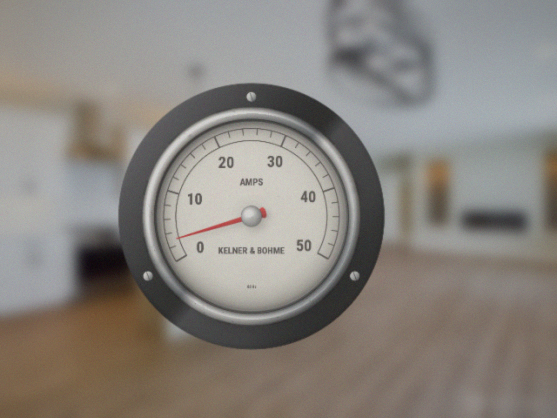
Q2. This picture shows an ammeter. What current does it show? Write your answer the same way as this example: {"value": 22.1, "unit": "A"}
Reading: {"value": 3, "unit": "A"}
